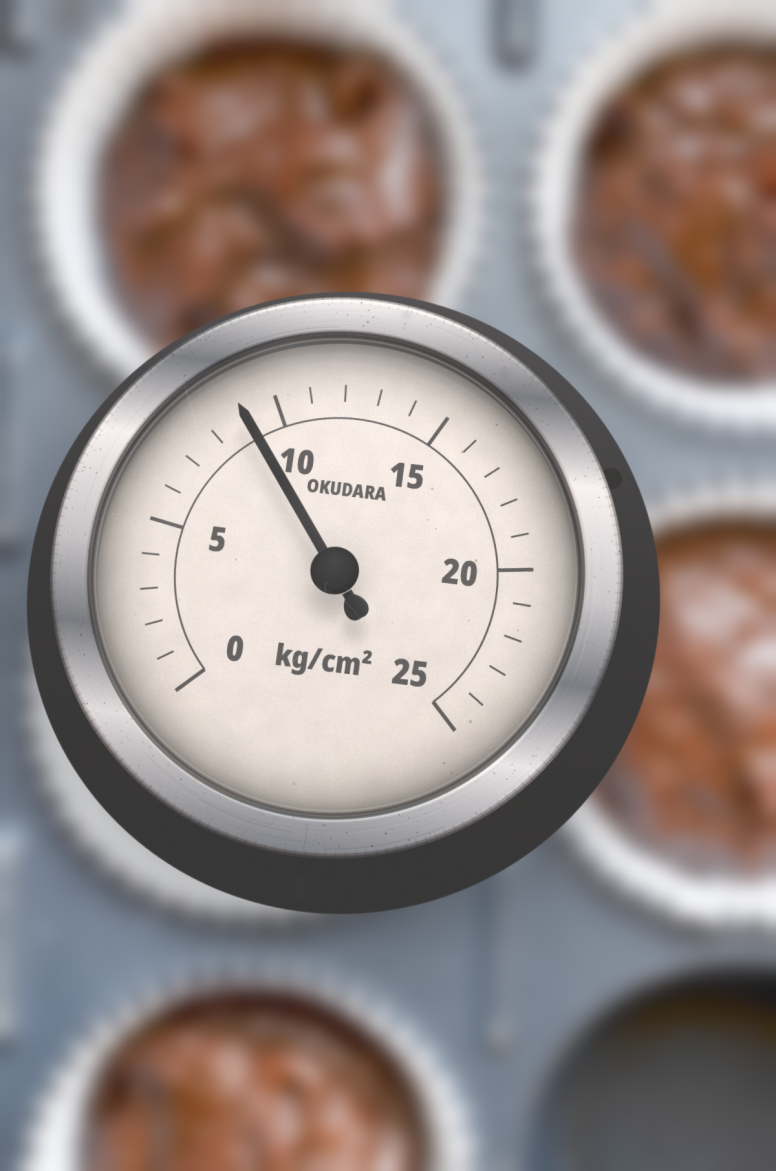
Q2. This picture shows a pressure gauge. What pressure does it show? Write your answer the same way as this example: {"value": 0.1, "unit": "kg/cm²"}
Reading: {"value": 9, "unit": "kg/cm²"}
